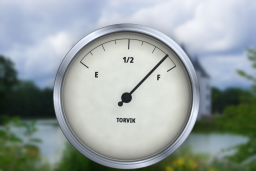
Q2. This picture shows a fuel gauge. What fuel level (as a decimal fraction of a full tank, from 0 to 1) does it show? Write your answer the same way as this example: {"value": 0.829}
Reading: {"value": 0.875}
